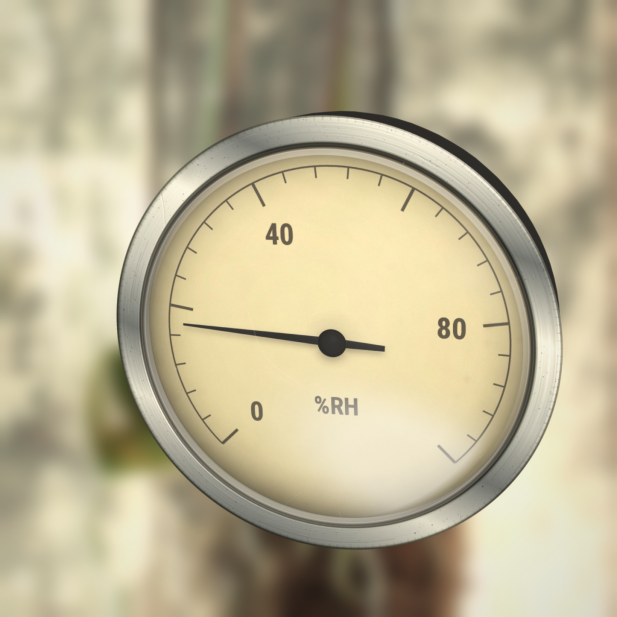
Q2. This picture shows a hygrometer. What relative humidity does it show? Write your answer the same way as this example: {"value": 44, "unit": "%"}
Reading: {"value": 18, "unit": "%"}
